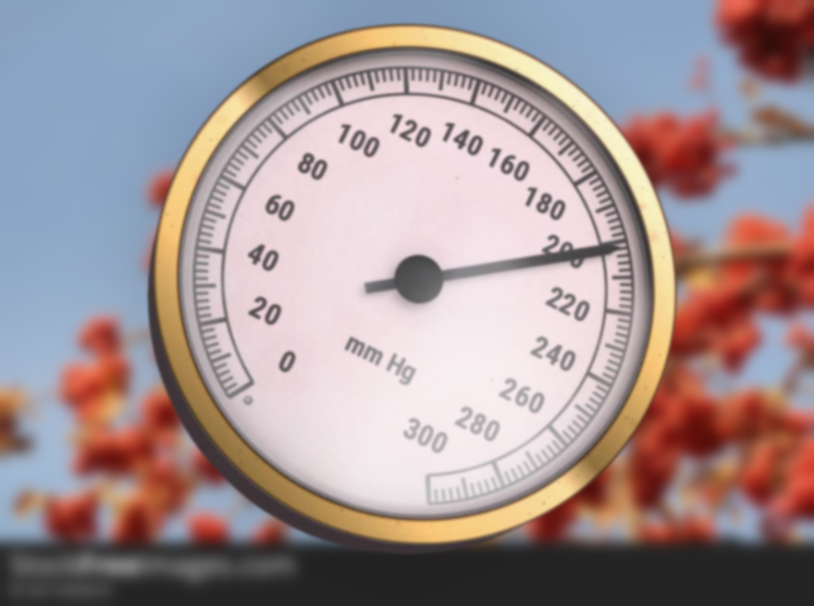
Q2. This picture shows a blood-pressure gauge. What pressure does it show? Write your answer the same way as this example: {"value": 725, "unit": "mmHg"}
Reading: {"value": 202, "unit": "mmHg"}
